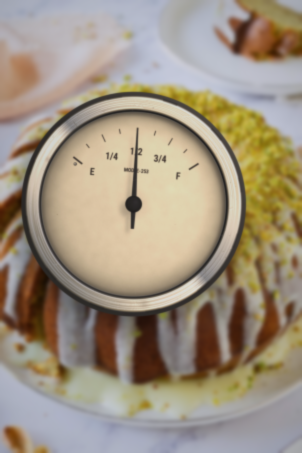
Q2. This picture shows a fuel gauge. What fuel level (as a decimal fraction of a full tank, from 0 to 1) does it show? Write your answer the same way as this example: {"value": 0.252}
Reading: {"value": 0.5}
